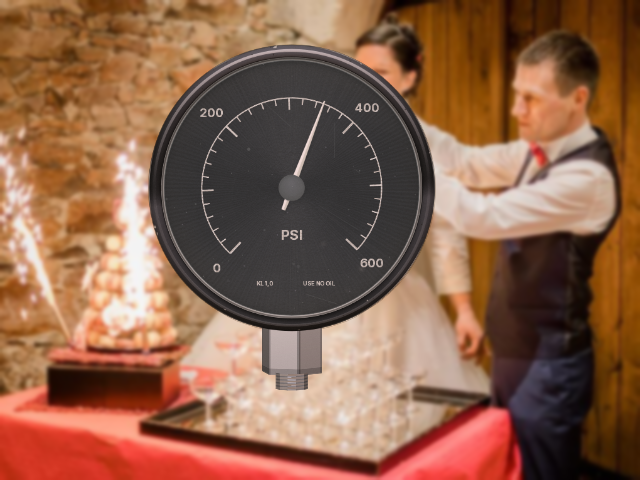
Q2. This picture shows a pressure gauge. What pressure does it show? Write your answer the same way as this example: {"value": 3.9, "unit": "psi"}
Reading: {"value": 350, "unit": "psi"}
